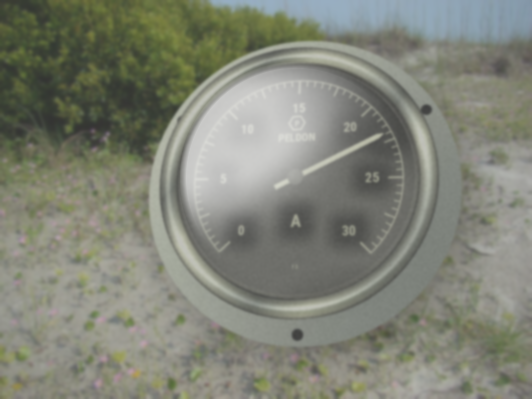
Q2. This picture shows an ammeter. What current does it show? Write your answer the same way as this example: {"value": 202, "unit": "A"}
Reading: {"value": 22, "unit": "A"}
